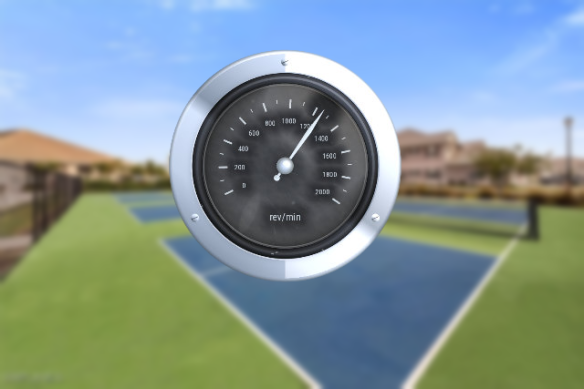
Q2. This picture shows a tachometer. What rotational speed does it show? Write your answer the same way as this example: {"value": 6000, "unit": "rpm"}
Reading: {"value": 1250, "unit": "rpm"}
